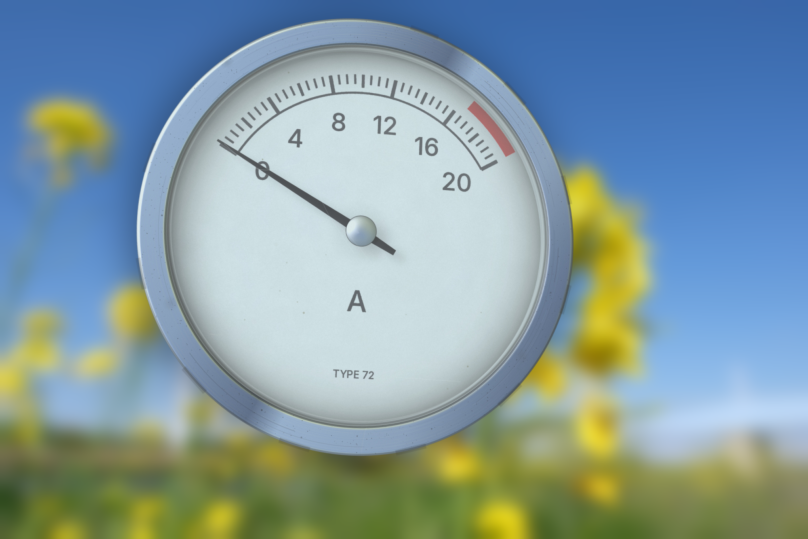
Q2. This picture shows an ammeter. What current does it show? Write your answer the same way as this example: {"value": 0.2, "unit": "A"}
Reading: {"value": 0, "unit": "A"}
